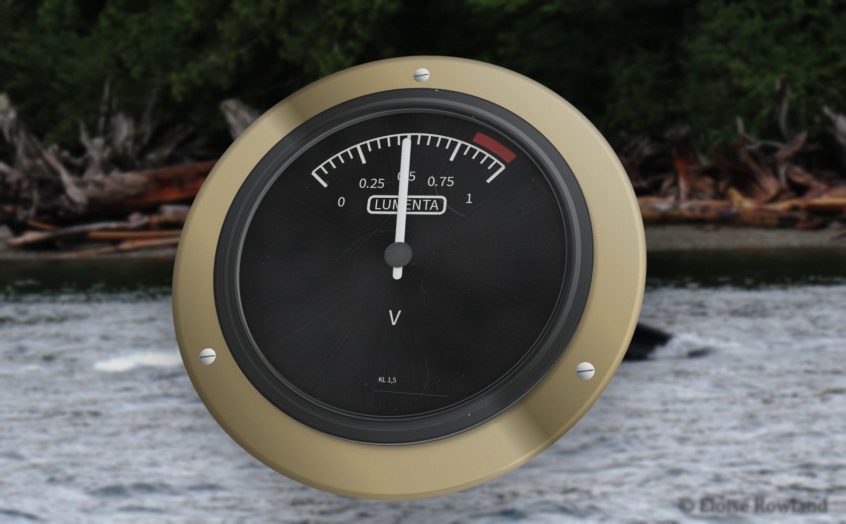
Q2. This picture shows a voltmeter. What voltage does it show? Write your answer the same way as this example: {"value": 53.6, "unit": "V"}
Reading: {"value": 0.5, "unit": "V"}
